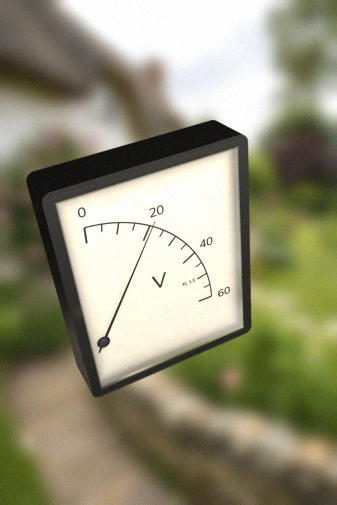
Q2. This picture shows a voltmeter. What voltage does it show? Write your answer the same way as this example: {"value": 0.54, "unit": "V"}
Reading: {"value": 20, "unit": "V"}
